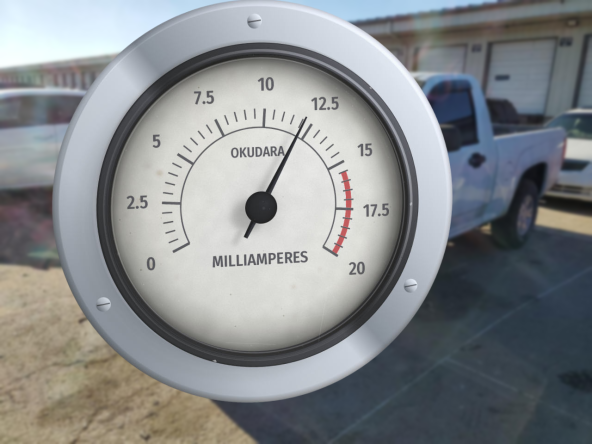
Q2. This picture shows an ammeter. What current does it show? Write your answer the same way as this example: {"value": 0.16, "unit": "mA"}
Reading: {"value": 12, "unit": "mA"}
